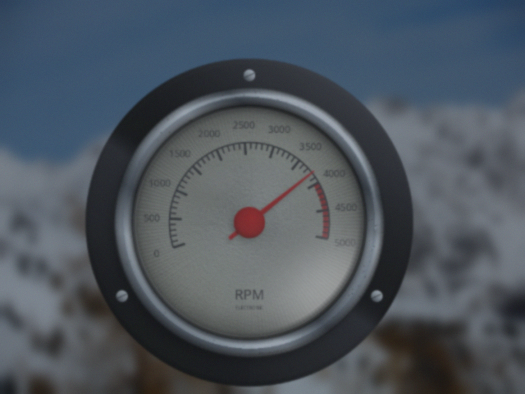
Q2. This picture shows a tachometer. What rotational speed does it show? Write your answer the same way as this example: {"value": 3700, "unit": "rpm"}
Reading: {"value": 3800, "unit": "rpm"}
